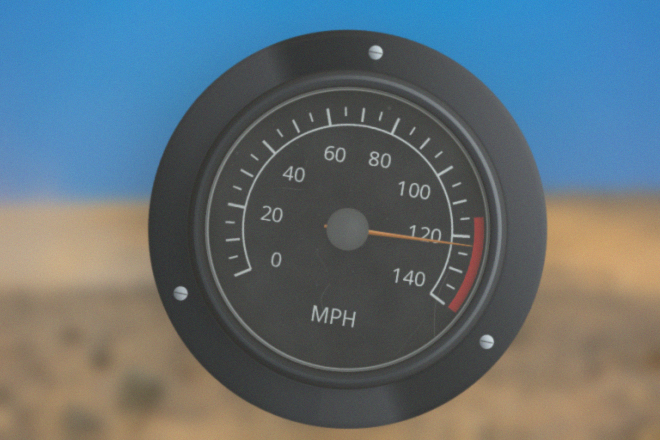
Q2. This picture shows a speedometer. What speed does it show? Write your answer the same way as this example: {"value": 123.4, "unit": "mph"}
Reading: {"value": 122.5, "unit": "mph"}
